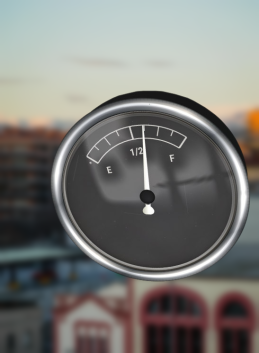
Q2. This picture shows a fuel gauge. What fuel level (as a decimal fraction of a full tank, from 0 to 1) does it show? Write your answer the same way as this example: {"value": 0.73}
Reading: {"value": 0.625}
